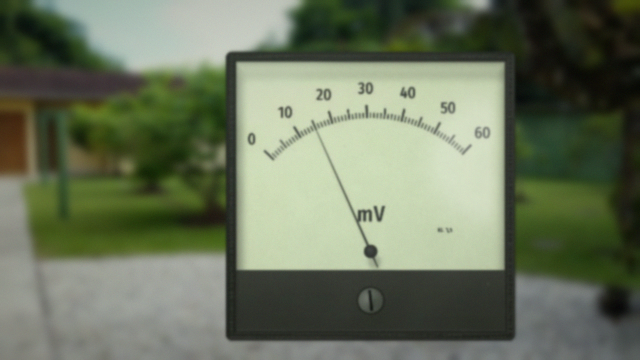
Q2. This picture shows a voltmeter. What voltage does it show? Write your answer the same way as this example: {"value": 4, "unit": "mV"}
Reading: {"value": 15, "unit": "mV"}
